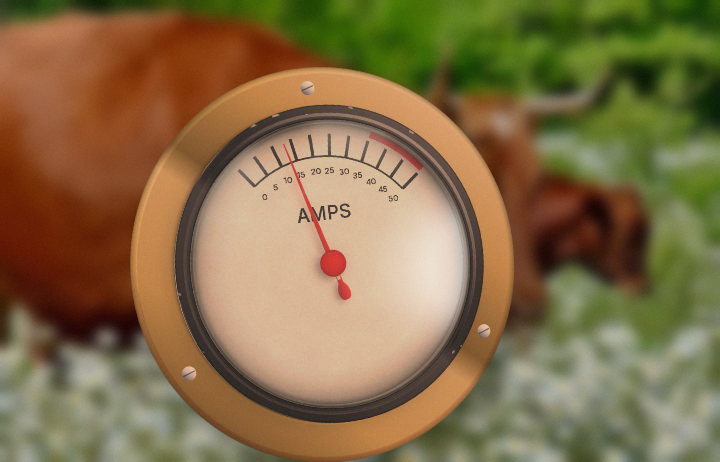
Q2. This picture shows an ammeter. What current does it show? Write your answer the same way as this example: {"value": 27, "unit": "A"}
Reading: {"value": 12.5, "unit": "A"}
